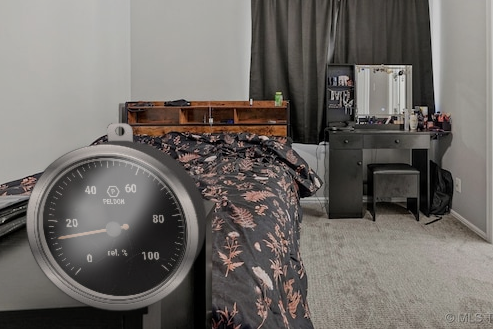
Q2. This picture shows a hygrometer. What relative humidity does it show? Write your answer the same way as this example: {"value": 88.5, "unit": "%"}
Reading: {"value": 14, "unit": "%"}
